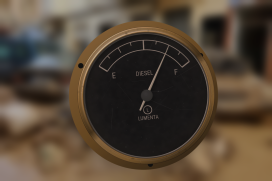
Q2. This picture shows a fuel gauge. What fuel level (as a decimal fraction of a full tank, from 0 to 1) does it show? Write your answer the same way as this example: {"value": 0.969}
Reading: {"value": 0.75}
